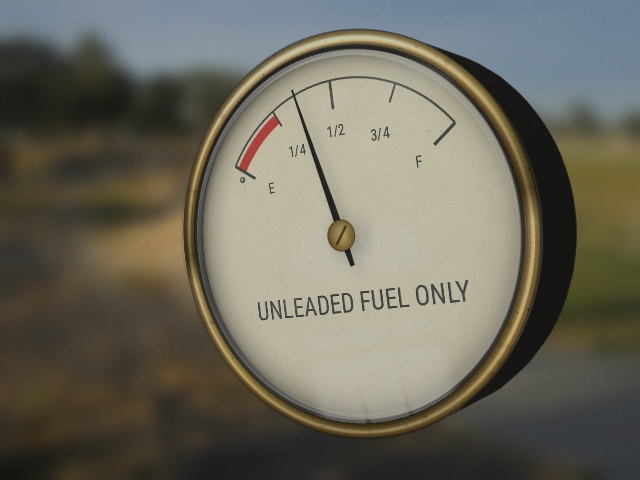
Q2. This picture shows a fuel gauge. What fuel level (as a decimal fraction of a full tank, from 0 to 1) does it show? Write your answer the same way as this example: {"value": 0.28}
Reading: {"value": 0.375}
